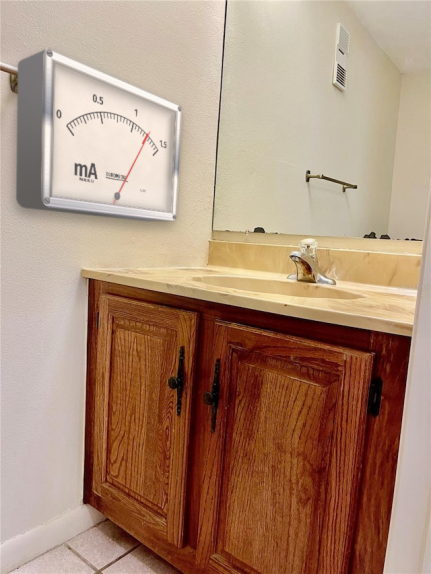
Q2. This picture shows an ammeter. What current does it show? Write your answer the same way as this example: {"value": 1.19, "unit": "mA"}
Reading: {"value": 1.25, "unit": "mA"}
